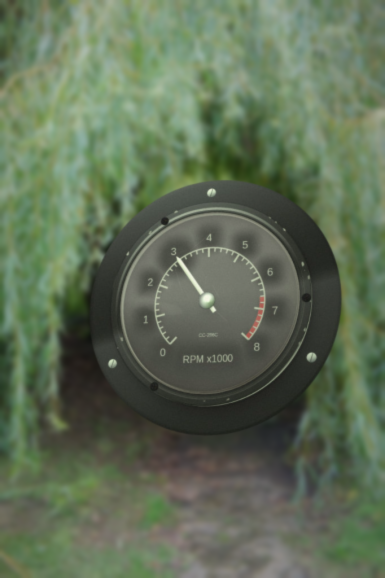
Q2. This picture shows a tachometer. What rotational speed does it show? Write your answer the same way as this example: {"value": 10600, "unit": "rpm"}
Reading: {"value": 3000, "unit": "rpm"}
